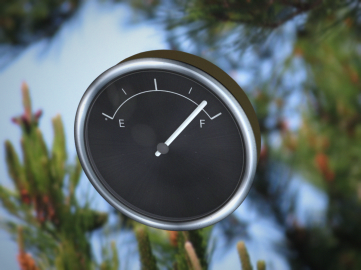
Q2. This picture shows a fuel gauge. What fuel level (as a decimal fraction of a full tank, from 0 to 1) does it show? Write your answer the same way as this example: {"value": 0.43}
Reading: {"value": 0.875}
